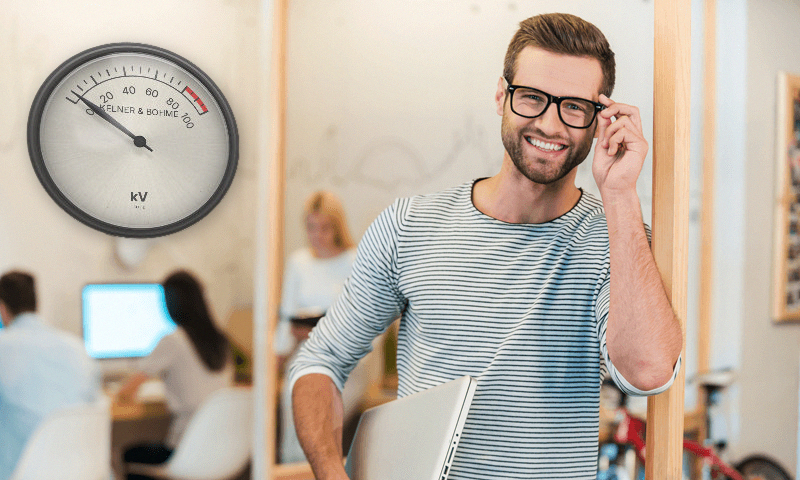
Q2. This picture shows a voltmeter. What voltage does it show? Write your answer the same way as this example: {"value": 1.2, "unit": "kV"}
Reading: {"value": 5, "unit": "kV"}
